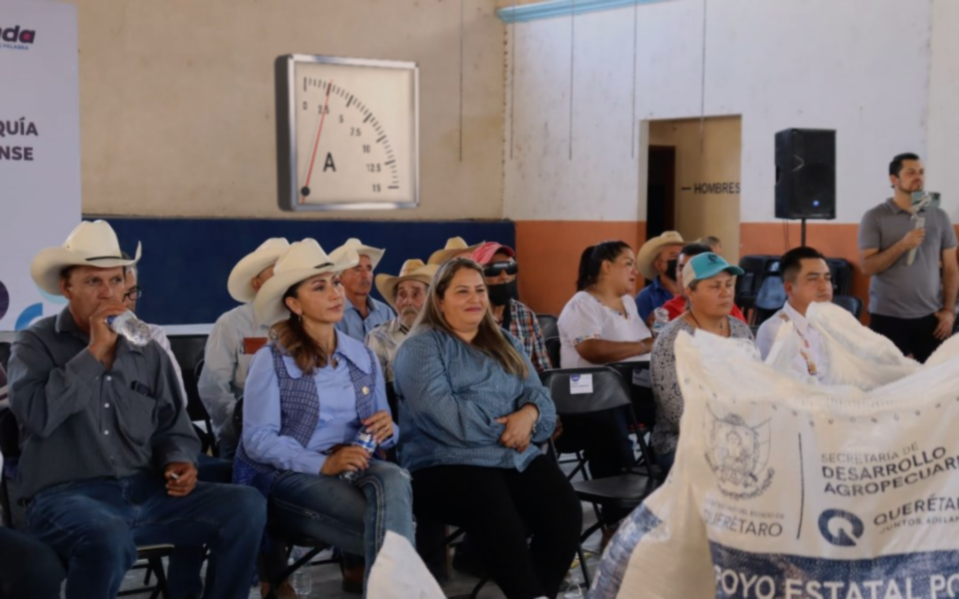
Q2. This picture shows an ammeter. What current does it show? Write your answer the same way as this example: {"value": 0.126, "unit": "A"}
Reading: {"value": 2.5, "unit": "A"}
